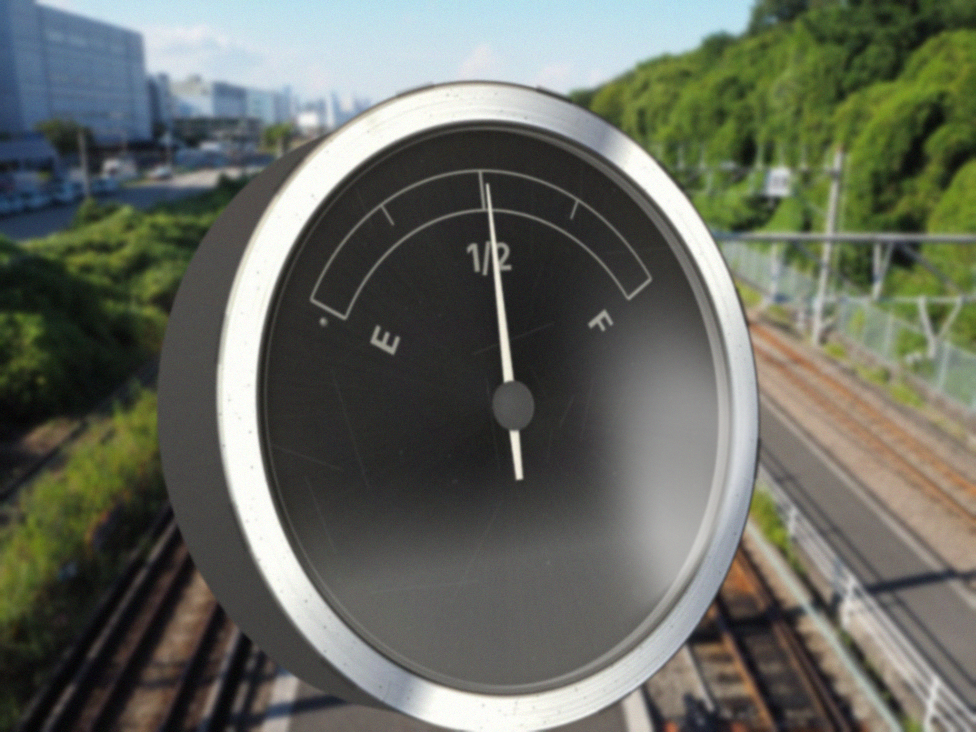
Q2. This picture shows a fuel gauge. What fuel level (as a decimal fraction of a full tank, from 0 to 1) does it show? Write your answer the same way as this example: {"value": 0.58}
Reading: {"value": 0.5}
